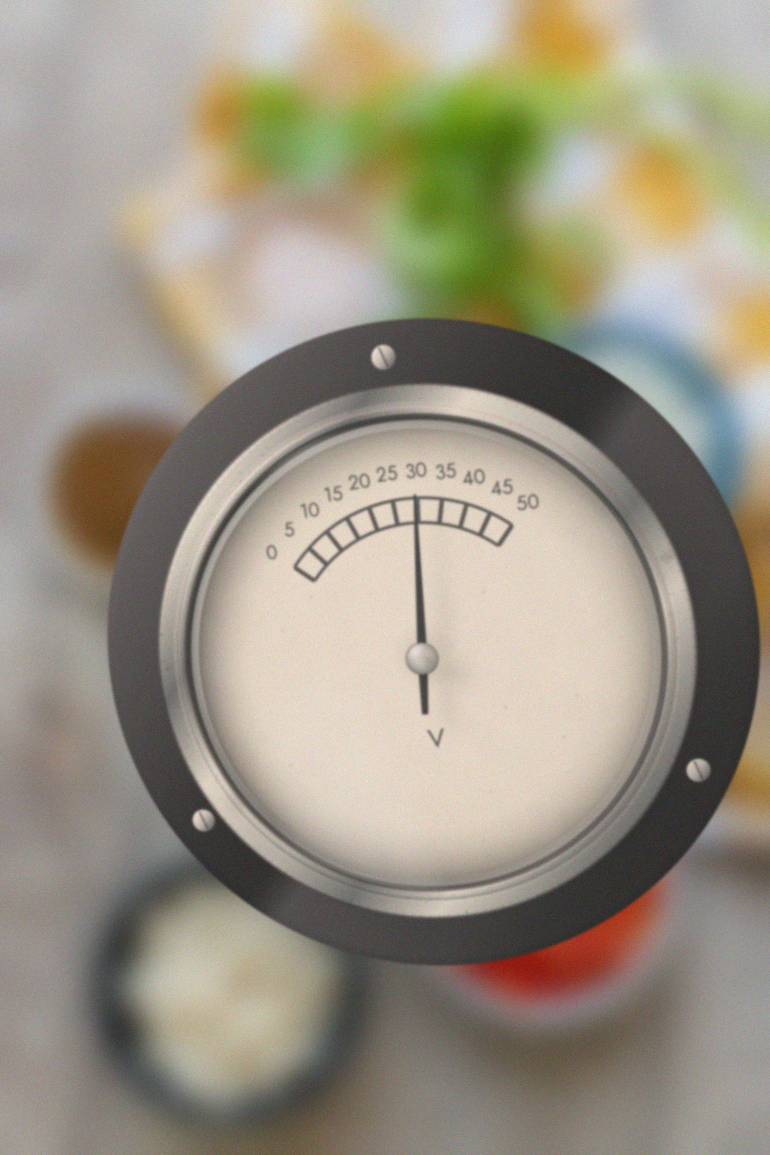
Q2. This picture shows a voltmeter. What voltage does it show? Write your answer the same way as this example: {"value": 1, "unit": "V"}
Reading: {"value": 30, "unit": "V"}
